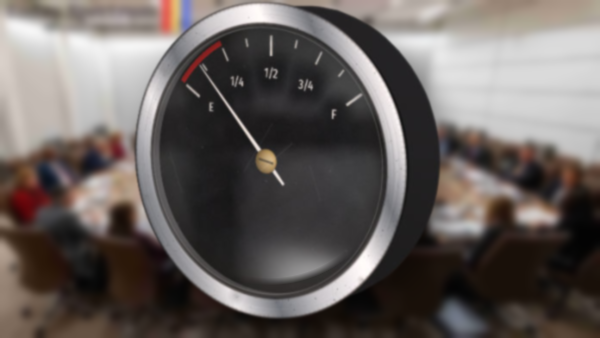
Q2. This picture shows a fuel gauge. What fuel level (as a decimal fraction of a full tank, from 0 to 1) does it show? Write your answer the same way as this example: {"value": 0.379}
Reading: {"value": 0.125}
